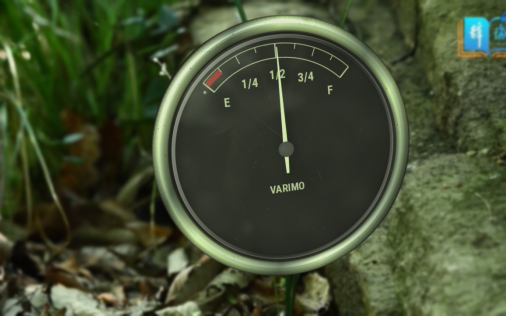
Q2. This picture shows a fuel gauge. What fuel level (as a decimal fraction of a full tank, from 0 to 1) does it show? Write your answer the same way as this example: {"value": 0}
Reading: {"value": 0.5}
